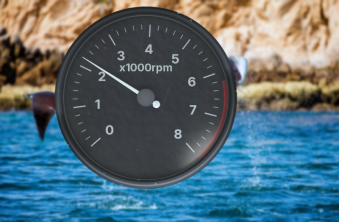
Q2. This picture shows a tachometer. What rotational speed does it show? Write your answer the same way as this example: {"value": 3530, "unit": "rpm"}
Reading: {"value": 2200, "unit": "rpm"}
